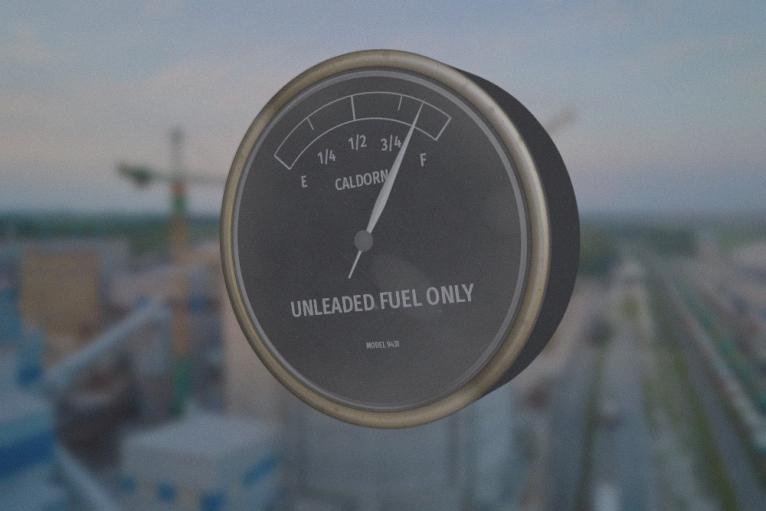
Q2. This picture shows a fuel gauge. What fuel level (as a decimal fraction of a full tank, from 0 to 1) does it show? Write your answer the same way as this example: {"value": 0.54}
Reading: {"value": 0.875}
